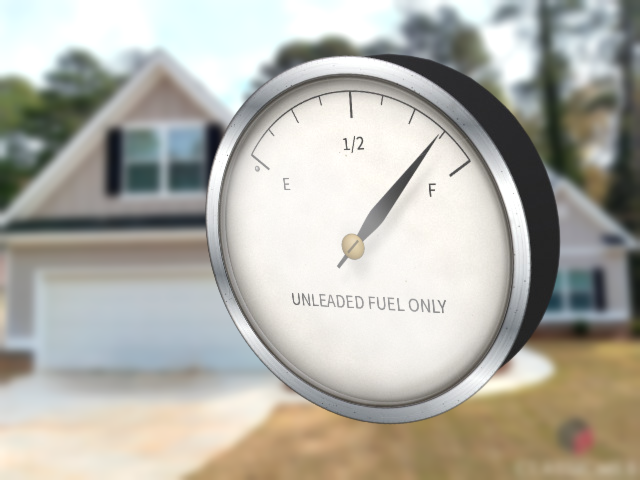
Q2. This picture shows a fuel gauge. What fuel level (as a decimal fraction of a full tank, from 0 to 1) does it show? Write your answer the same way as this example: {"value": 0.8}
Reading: {"value": 0.875}
